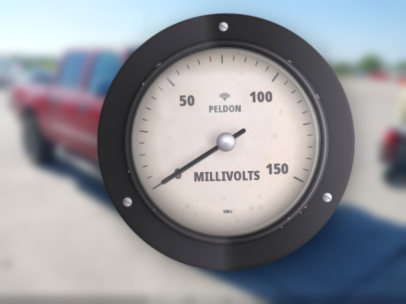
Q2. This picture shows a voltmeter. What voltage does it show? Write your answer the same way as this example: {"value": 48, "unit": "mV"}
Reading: {"value": 0, "unit": "mV"}
